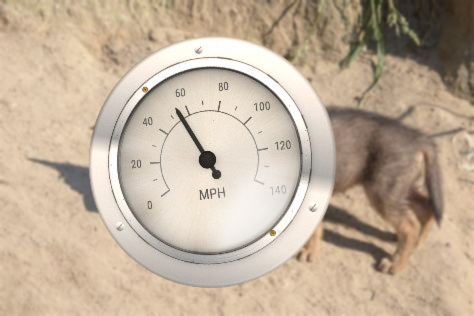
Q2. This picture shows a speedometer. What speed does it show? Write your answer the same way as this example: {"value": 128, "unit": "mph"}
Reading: {"value": 55, "unit": "mph"}
